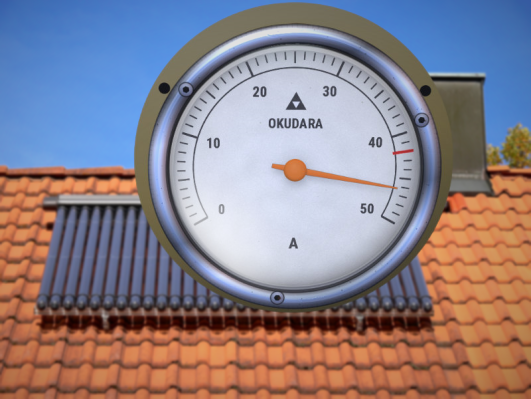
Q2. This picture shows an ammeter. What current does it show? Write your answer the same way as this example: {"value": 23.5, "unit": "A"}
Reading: {"value": 46, "unit": "A"}
